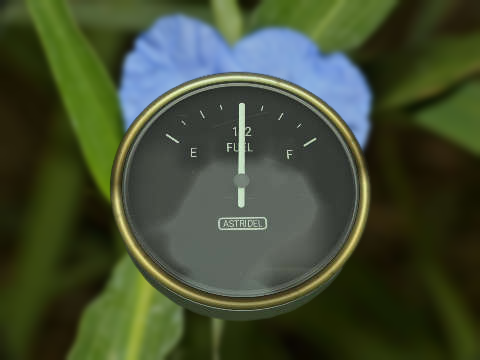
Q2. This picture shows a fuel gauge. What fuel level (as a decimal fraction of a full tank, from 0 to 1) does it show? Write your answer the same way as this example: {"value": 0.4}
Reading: {"value": 0.5}
